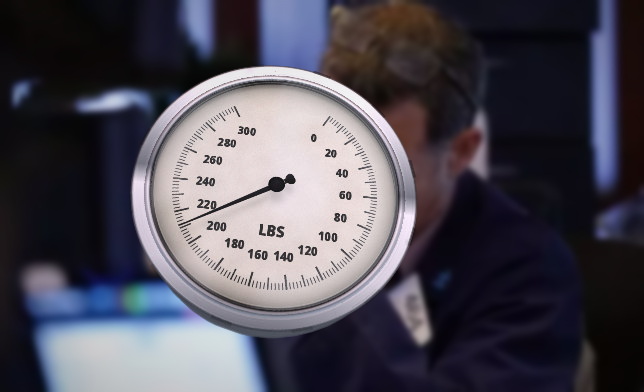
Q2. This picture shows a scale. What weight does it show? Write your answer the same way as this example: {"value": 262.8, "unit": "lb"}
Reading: {"value": 210, "unit": "lb"}
